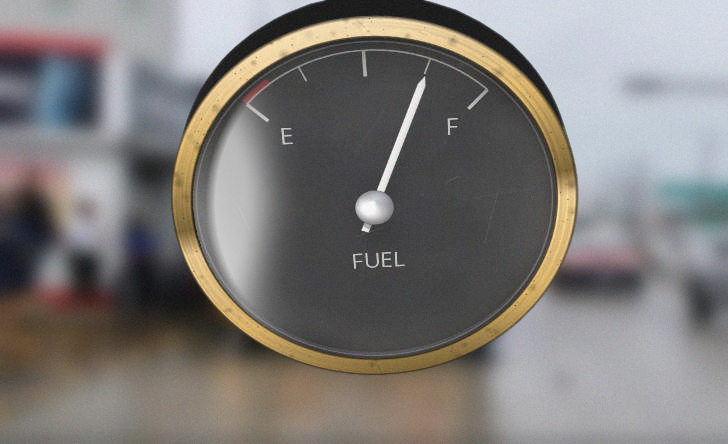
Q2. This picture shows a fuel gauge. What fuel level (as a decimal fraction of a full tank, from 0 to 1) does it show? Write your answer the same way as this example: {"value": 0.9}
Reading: {"value": 0.75}
